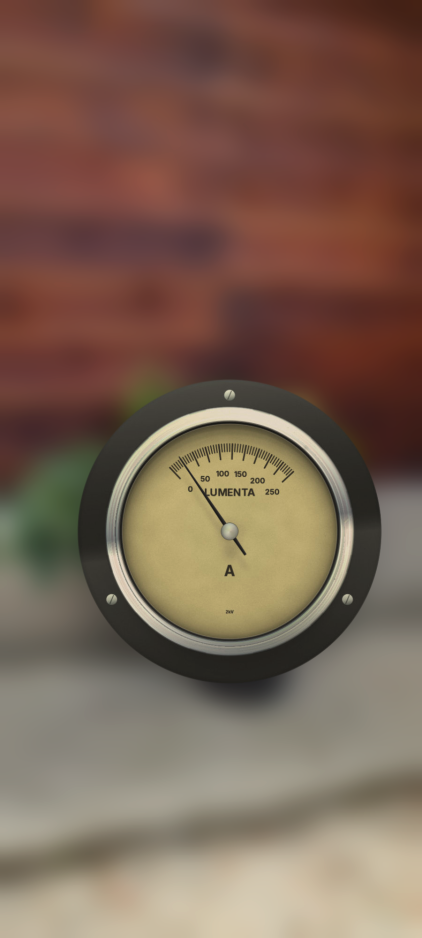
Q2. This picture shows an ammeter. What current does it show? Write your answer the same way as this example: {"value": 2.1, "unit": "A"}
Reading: {"value": 25, "unit": "A"}
